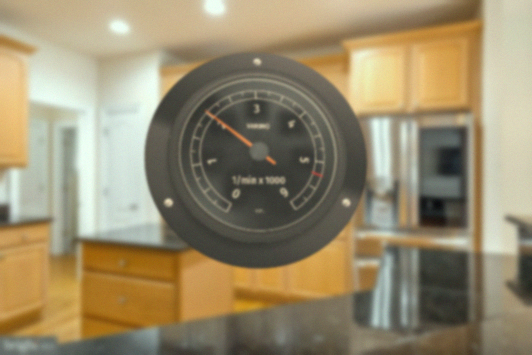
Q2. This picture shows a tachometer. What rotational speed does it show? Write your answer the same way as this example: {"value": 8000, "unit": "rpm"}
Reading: {"value": 2000, "unit": "rpm"}
